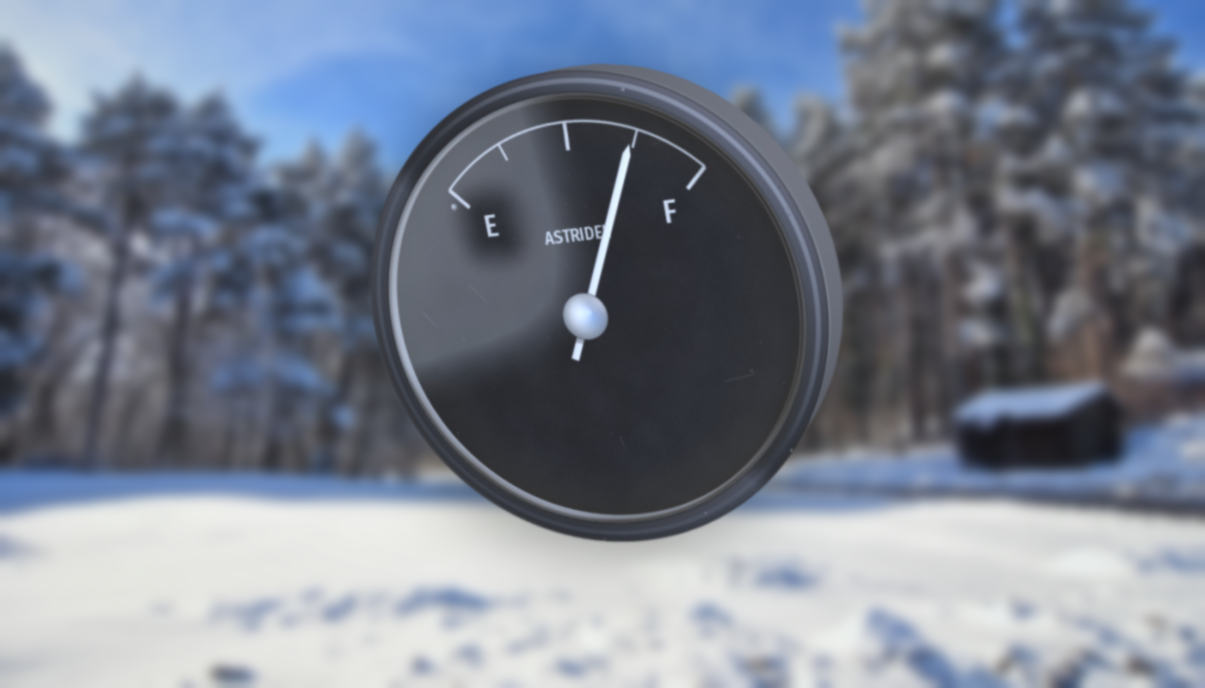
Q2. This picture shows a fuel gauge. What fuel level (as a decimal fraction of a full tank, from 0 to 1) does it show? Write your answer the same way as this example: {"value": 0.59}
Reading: {"value": 0.75}
